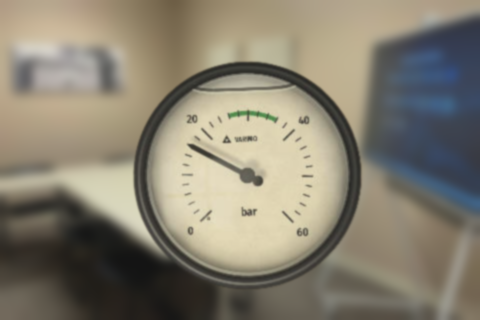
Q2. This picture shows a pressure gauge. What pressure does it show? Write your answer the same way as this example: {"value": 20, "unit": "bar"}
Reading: {"value": 16, "unit": "bar"}
